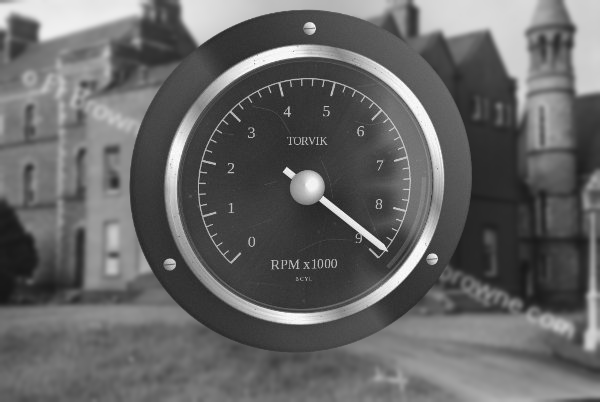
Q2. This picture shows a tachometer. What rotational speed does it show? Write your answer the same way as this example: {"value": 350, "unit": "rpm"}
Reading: {"value": 8800, "unit": "rpm"}
